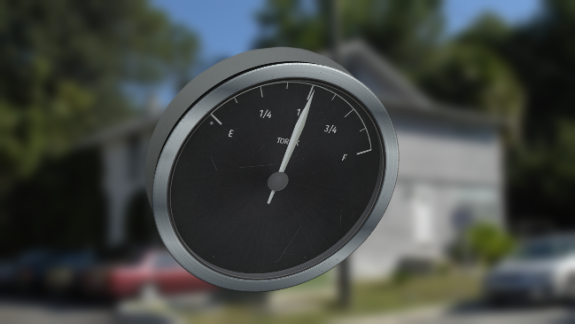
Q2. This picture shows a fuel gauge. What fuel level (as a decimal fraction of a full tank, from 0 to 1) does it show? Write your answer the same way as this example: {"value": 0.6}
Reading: {"value": 0.5}
